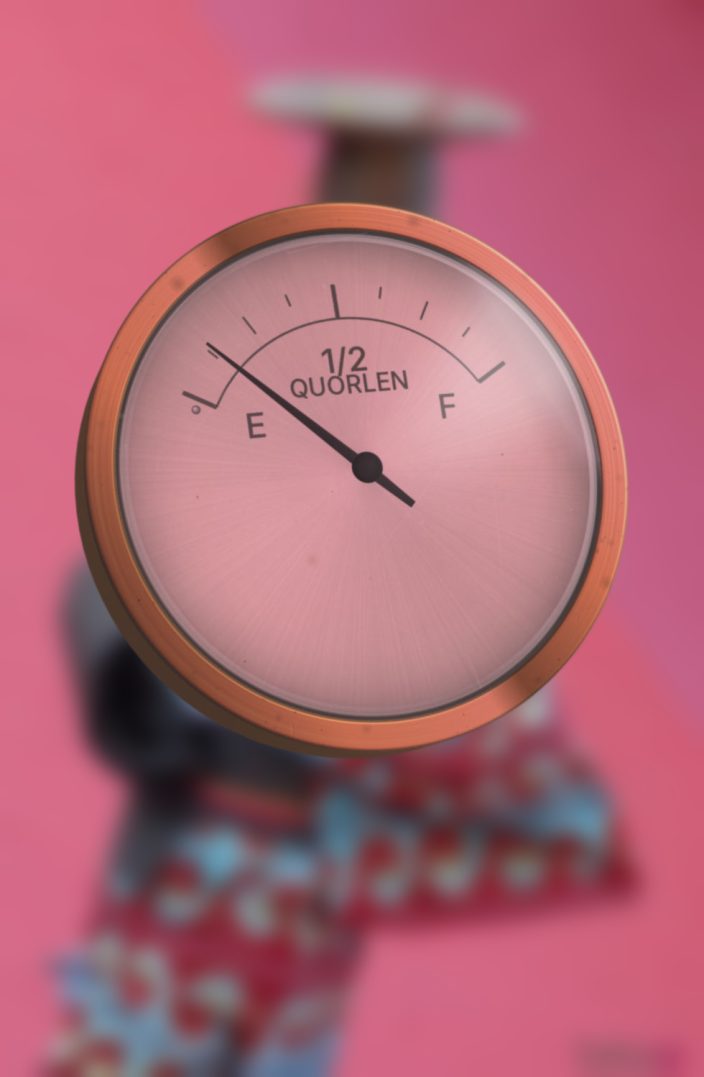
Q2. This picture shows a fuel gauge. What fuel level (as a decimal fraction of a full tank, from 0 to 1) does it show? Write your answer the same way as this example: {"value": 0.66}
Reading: {"value": 0.125}
